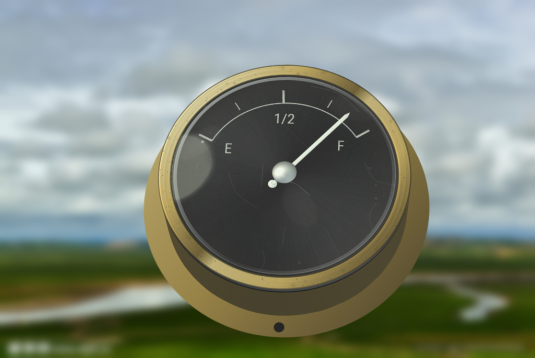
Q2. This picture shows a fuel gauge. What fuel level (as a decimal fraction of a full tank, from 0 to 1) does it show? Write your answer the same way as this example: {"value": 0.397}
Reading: {"value": 0.875}
